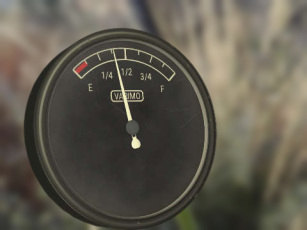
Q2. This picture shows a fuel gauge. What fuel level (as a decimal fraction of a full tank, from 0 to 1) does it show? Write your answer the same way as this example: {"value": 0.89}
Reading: {"value": 0.375}
